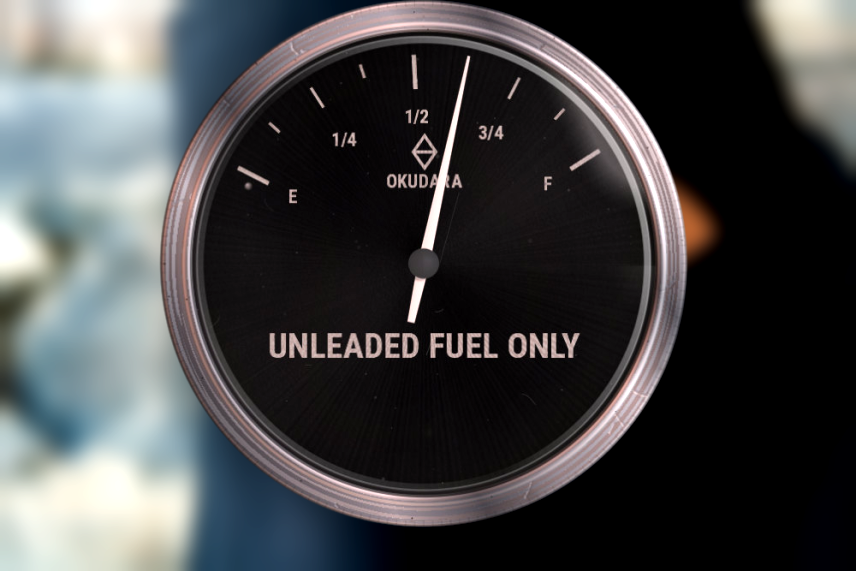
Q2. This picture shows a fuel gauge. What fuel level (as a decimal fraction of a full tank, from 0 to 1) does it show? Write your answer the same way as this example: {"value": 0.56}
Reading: {"value": 0.625}
